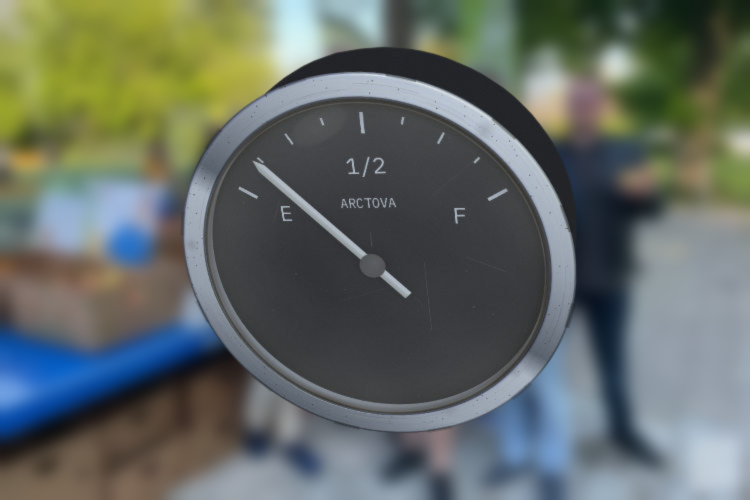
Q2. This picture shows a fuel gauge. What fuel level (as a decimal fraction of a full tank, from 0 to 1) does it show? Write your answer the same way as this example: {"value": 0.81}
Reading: {"value": 0.125}
